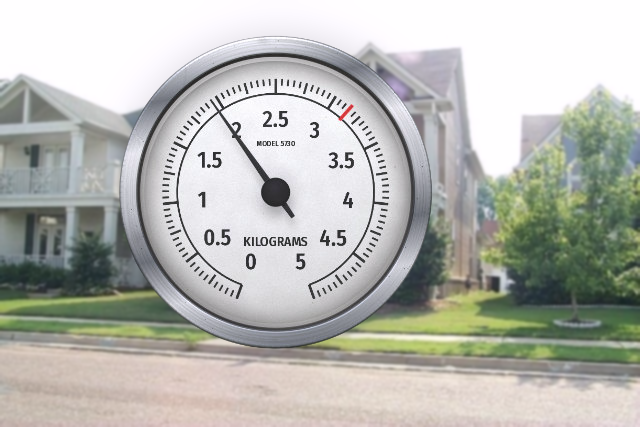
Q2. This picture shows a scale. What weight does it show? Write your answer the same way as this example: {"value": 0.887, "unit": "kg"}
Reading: {"value": 1.95, "unit": "kg"}
